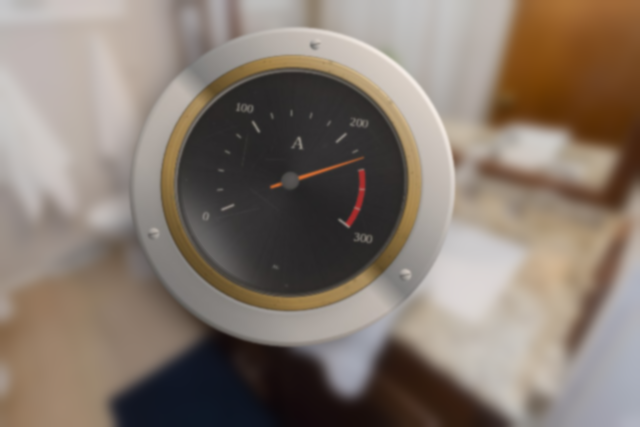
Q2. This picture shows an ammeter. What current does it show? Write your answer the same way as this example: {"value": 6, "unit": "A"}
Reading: {"value": 230, "unit": "A"}
